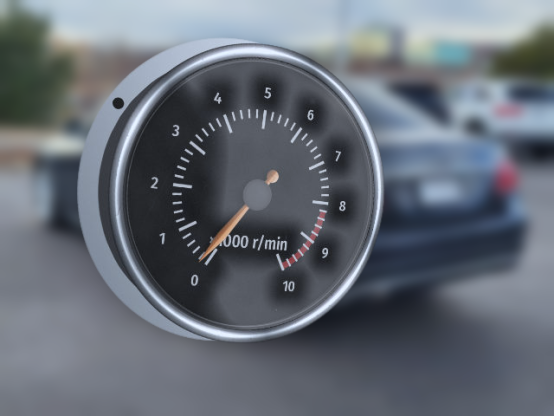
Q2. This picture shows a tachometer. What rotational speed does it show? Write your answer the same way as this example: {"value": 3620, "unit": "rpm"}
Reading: {"value": 200, "unit": "rpm"}
